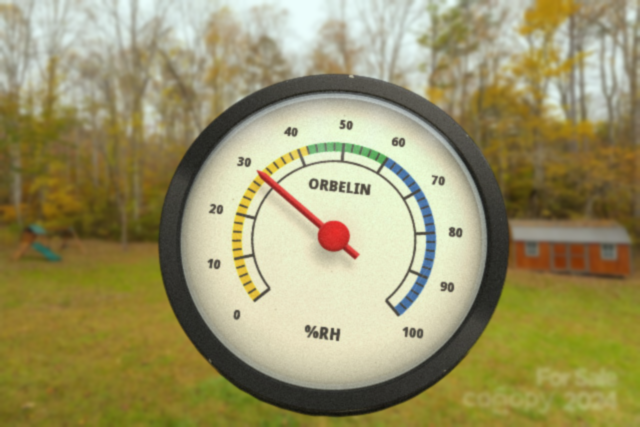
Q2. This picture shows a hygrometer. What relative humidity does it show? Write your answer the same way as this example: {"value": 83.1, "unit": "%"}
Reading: {"value": 30, "unit": "%"}
